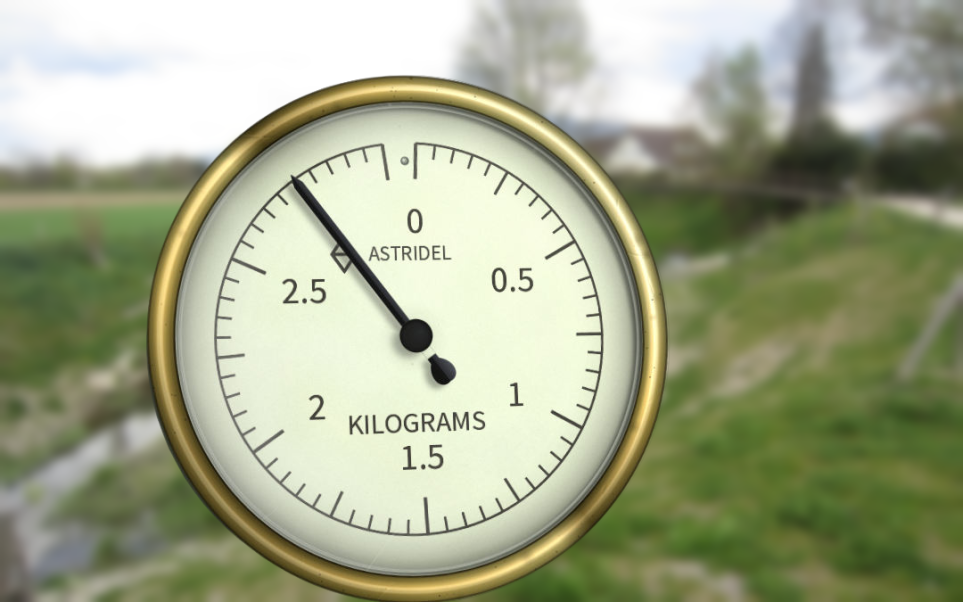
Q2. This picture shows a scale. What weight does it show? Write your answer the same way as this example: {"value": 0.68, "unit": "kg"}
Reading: {"value": 2.75, "unit": "kg"}
